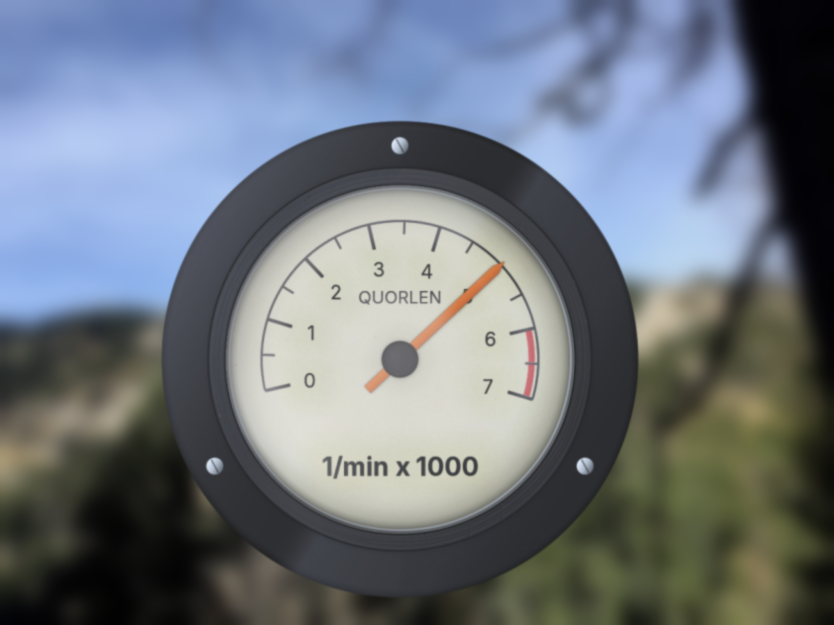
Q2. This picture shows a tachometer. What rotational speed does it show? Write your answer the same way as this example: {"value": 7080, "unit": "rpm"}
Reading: {"value": 5000, "unit": "rpm"}
